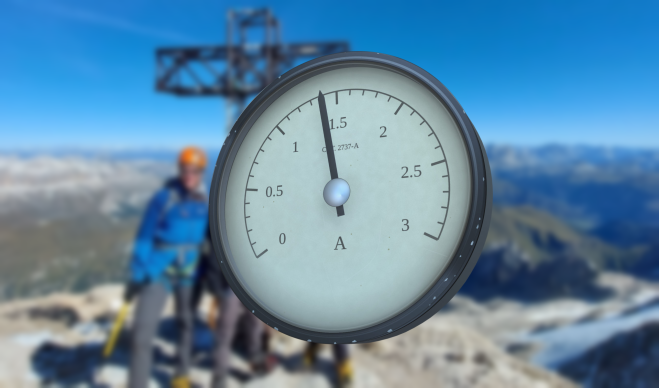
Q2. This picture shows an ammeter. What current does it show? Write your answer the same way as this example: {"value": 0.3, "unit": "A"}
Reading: {"value": 1.4, "unit": "A"}
